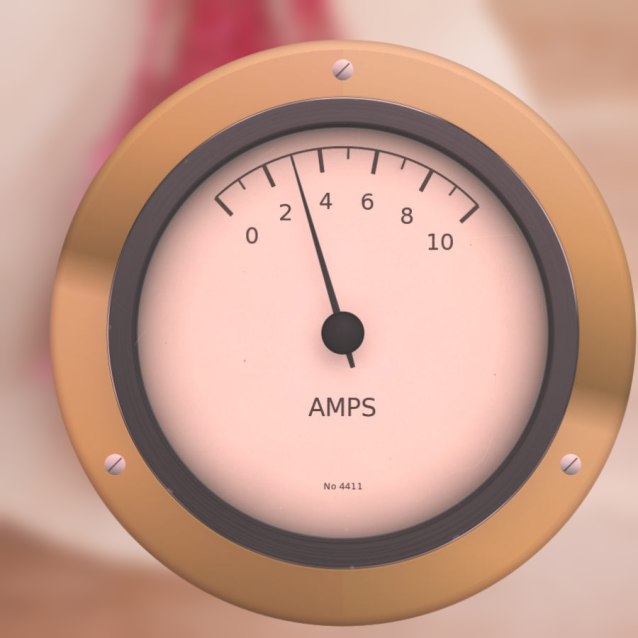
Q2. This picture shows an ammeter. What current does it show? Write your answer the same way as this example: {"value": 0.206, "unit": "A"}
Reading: {"value": 3, "unit": "A"}
